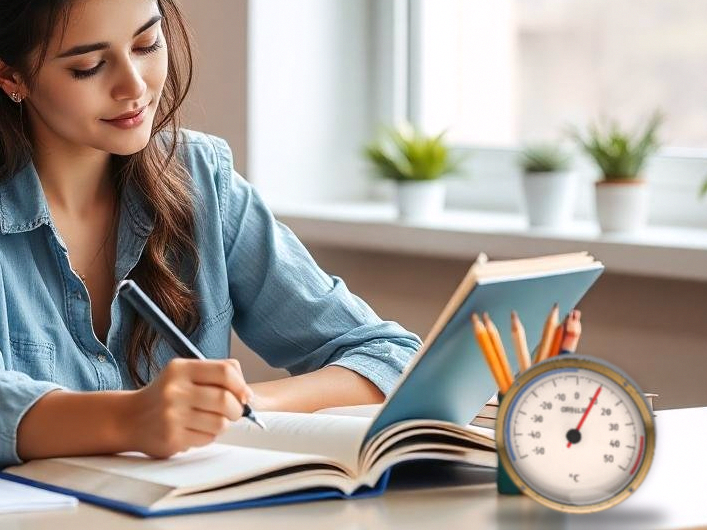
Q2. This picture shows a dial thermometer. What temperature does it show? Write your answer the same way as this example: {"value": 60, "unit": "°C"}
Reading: {"value": 10, "unit": "°C"}
